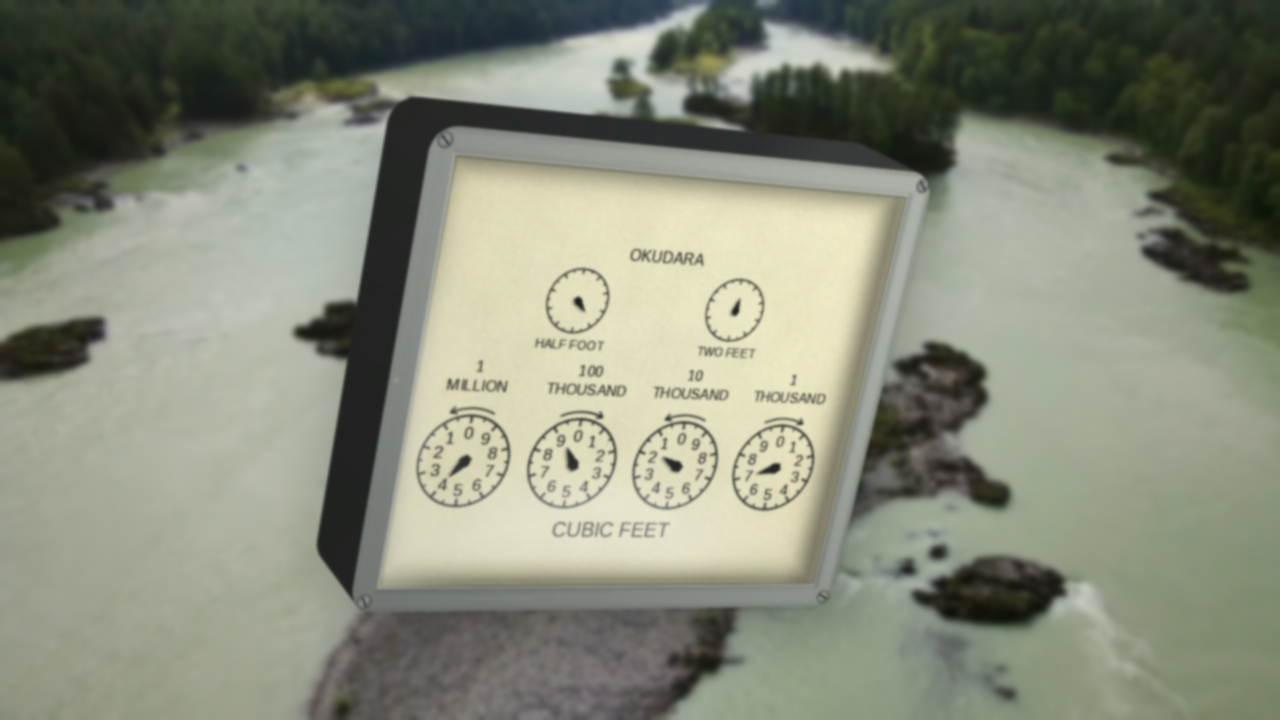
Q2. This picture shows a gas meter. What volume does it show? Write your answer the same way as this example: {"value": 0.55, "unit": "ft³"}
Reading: {"value": 391700, "unit": "ft³"}
